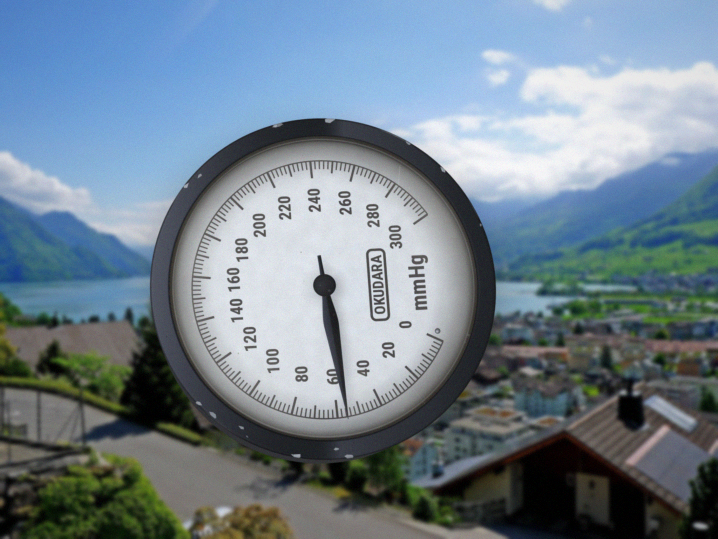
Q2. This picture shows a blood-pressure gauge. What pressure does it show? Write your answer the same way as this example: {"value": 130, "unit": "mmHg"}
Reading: {"value": 56, "unit": "mmHg"}
